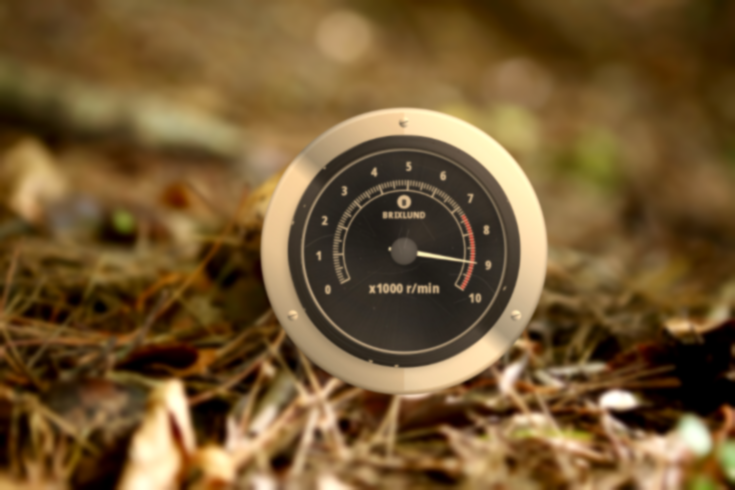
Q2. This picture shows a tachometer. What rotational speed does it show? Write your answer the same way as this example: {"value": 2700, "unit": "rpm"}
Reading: {"value": 9000, "unit": "rpm"}
